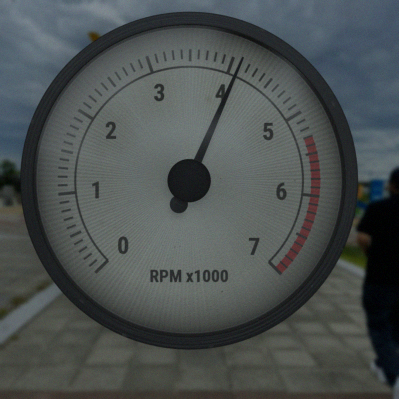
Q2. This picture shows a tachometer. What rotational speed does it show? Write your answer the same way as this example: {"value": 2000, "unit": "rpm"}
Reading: {"value": 4100, "unit": "rpm"}
